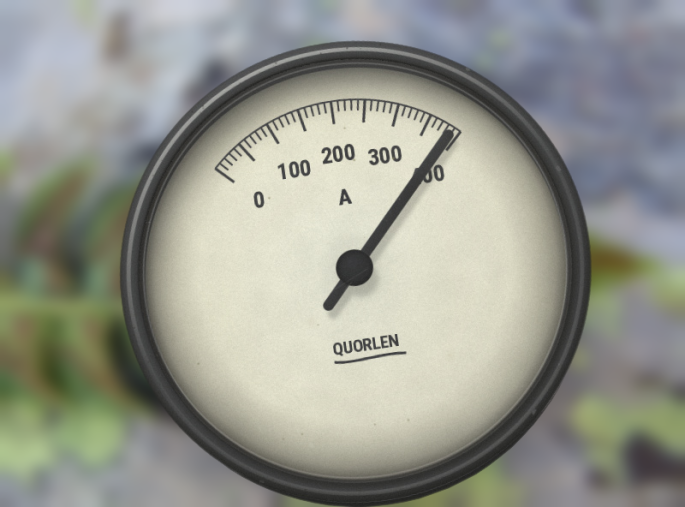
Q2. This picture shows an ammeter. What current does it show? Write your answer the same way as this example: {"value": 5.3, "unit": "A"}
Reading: {"value": 390, "unit": "A"}
